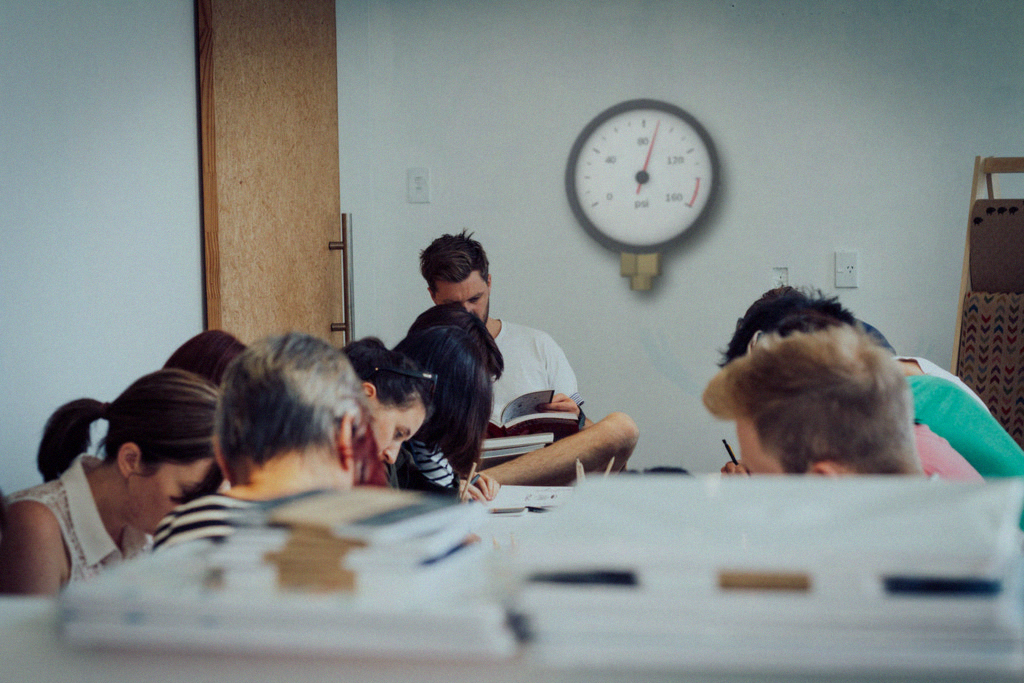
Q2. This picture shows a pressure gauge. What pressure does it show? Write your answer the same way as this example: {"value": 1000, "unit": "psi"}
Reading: {"value": 90, "unit": "psi"}
